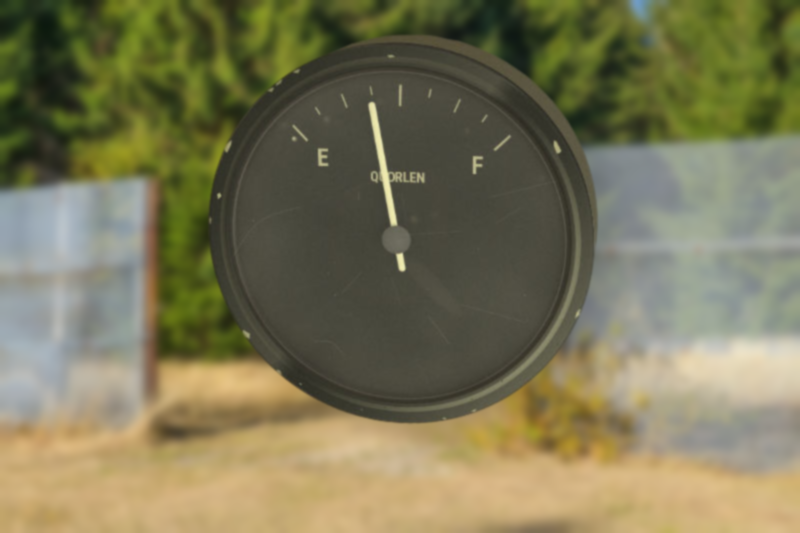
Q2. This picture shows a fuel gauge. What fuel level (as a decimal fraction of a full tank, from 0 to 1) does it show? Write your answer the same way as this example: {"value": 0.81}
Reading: {"value": 0.375}
